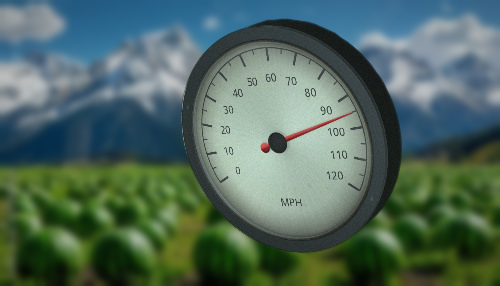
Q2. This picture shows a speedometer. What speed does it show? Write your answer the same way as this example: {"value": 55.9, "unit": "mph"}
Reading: {"value": 95, "unit": "mph"}
